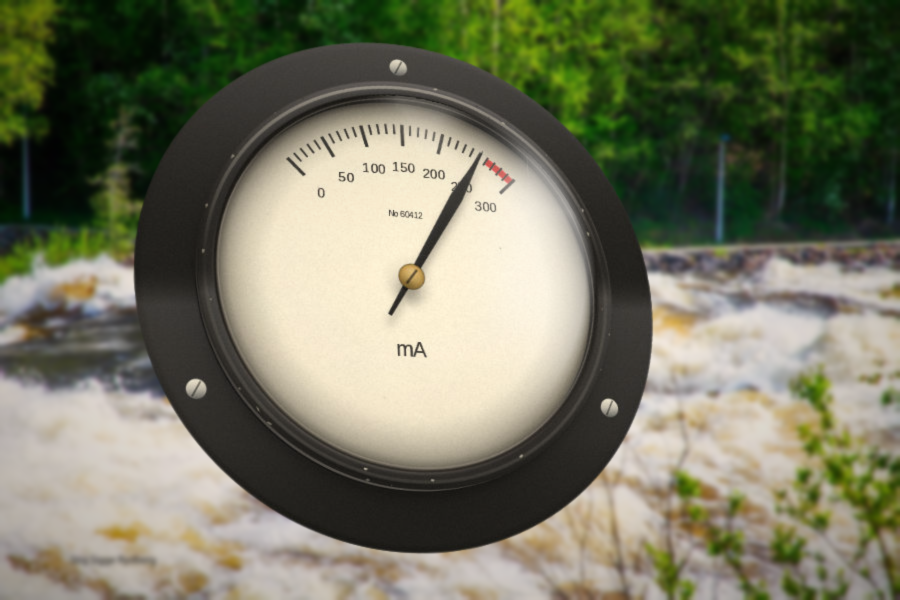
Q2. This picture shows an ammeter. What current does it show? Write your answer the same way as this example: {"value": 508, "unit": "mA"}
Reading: {"value": 250, "unit": "mA"}
